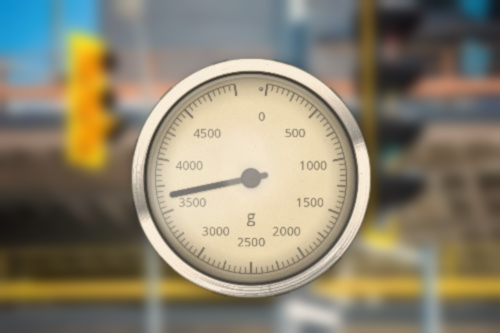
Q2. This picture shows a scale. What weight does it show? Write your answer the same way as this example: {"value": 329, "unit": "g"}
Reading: {"value": 3650, "unit": "g"}
